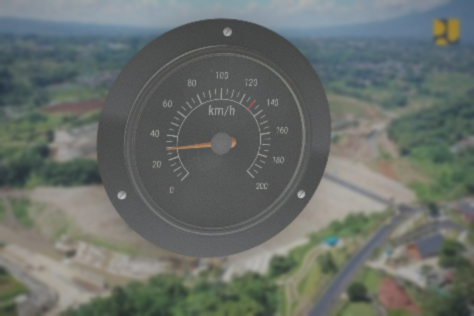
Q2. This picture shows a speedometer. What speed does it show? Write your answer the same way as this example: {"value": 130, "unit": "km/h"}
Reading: {"value": 30, "unit": "km/h"}
